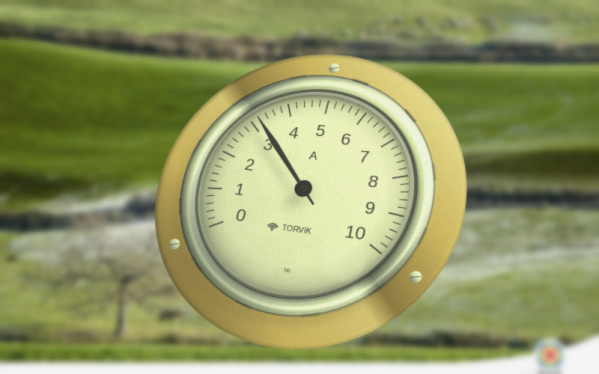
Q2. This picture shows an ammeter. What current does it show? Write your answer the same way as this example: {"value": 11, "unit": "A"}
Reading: {"value": 3.2, "unit": "A"}
